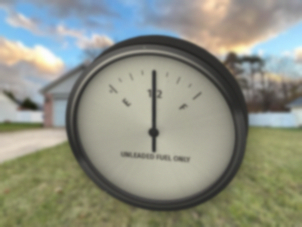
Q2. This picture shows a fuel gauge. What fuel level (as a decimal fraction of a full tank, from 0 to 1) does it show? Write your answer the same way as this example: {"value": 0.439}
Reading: {"value": 0.5}
